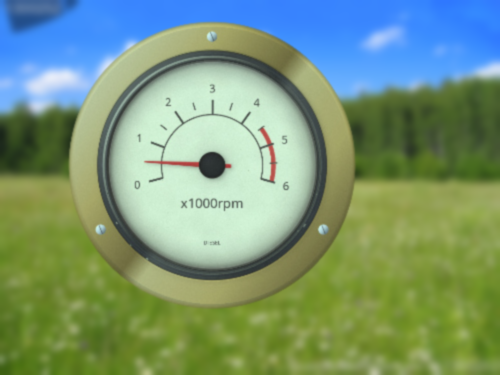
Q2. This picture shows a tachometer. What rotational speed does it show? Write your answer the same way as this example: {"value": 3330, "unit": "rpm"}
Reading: {"value": 500, "unit": "rpm"}
